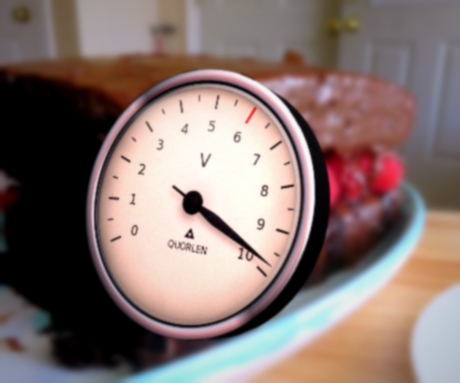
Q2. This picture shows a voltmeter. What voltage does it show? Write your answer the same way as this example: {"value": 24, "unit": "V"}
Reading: {"value": 9.75, "unit": "V"}
